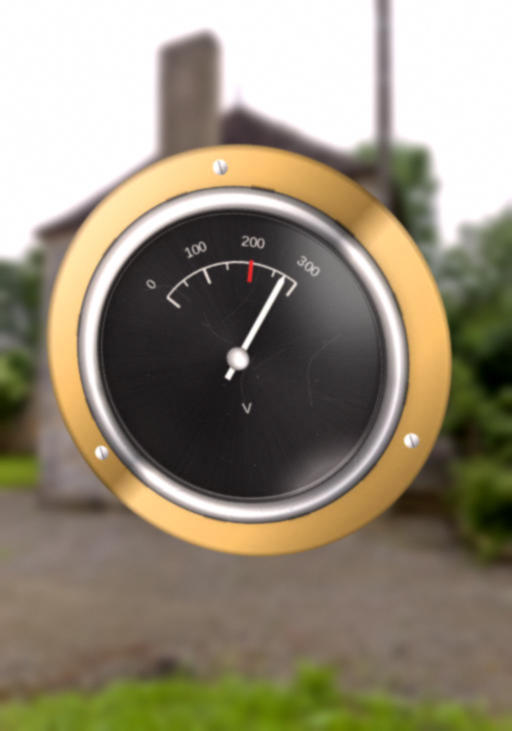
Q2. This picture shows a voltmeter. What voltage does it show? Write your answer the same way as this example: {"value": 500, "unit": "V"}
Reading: {"value": 275, "unit": "V"}
